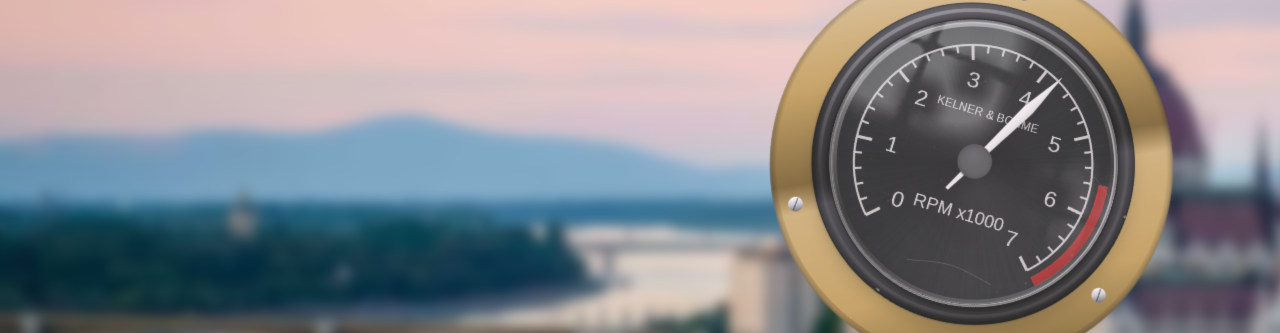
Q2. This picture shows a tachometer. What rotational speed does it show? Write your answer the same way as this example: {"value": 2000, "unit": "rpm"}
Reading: {"value": 4200, "unit": "rpm"}
